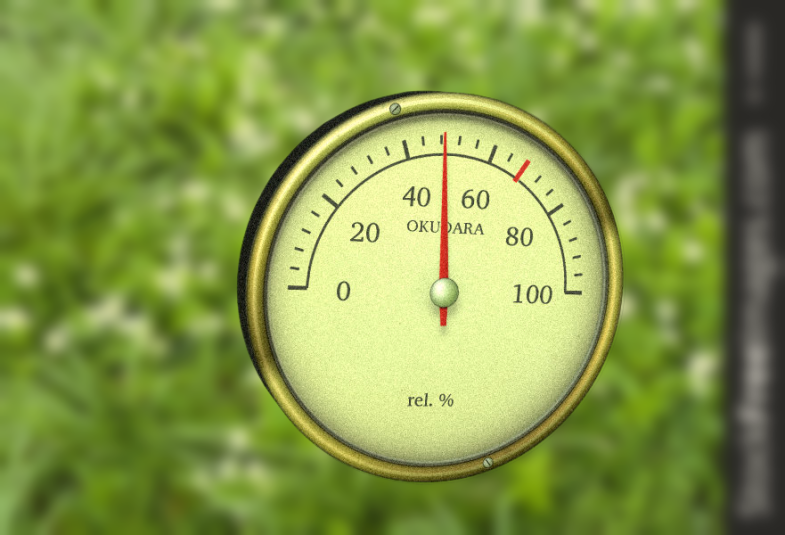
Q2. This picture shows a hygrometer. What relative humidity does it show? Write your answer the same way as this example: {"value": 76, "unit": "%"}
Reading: {"value": 48, "unit": "%"}
